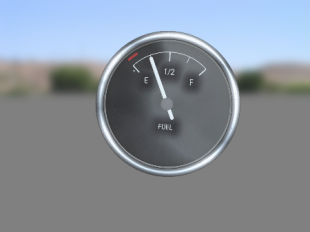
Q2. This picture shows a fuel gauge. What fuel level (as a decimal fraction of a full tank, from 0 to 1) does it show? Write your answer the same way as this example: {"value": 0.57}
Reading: {"value": 0.25}
